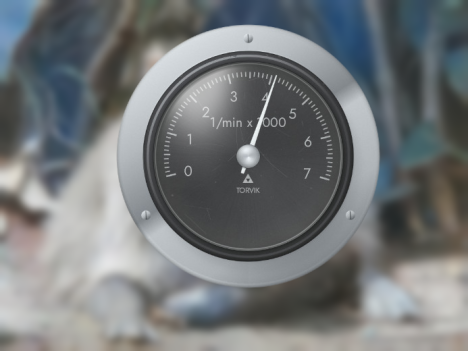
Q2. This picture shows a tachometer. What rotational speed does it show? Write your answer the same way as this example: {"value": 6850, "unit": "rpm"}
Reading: {"value": 4100, "unit": "rpm"}
